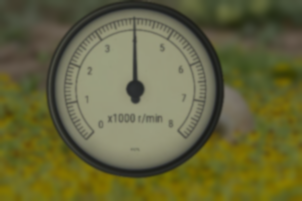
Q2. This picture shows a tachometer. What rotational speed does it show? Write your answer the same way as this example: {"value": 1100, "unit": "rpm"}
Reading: {"value": 4000, "unit": "rpm"}
